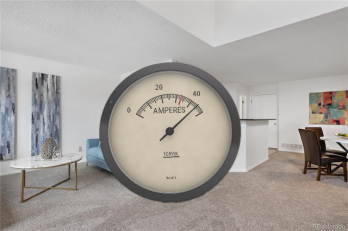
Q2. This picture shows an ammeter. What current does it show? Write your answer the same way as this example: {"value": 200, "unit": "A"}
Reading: {"value": 45, "unit": "A"}
